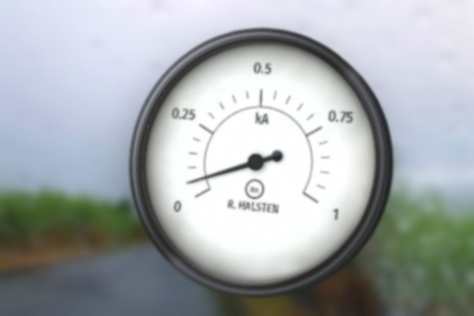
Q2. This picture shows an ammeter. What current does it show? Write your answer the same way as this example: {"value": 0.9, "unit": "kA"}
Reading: {"value": 0.05, "unit": "kA"}
